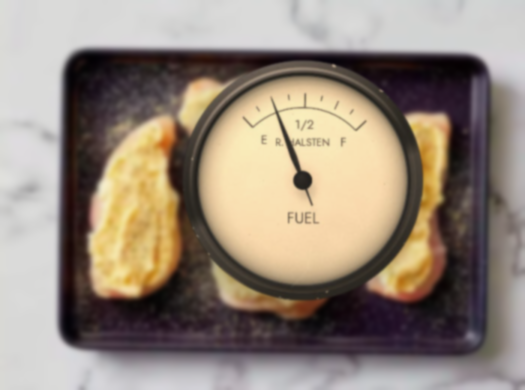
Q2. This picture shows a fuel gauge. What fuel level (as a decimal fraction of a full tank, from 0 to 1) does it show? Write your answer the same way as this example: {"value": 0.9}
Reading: {"value": 0.25}
